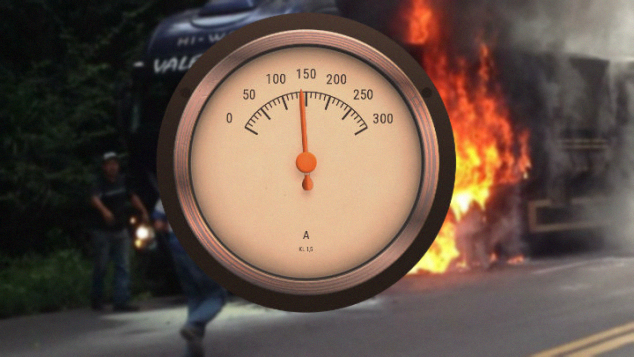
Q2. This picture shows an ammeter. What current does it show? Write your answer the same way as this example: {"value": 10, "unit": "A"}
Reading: {"value": 140, "unit": "A"}
